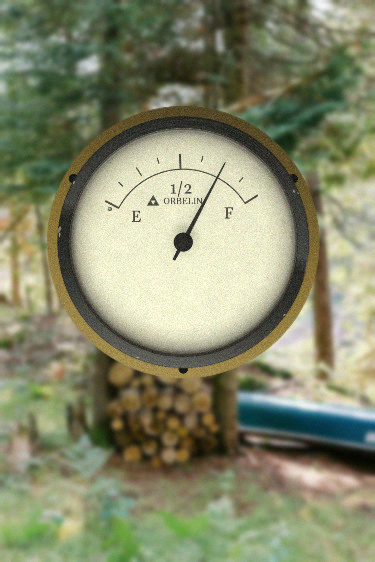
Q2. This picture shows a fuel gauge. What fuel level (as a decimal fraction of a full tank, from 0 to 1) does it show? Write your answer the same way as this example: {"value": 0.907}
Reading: {"value": 0.75}
